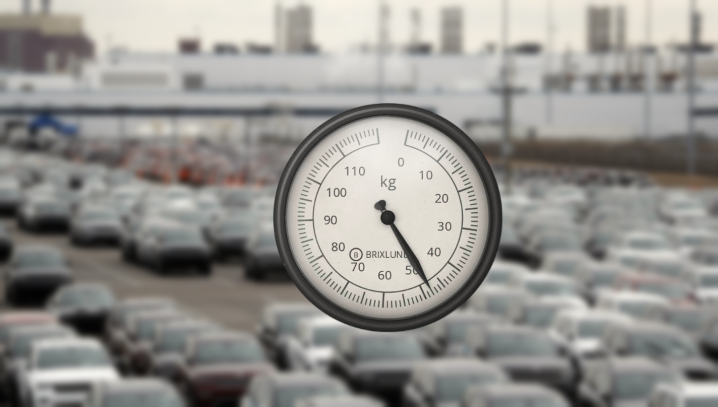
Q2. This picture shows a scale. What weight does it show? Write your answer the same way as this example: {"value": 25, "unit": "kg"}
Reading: {"value": 48, "unit": "kg"}
